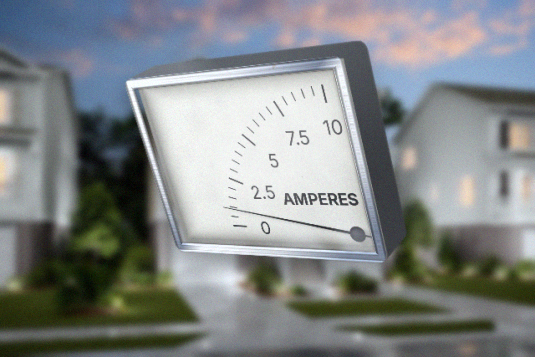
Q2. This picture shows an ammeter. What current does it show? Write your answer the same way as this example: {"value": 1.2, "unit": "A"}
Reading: {"value": 1, "unit": "A"}
